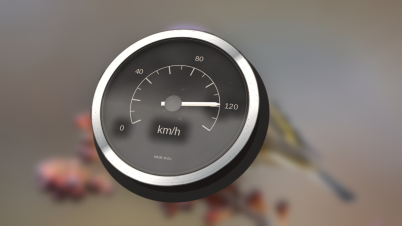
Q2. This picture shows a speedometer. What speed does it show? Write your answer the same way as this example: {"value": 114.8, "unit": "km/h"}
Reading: {"value": 120, "unit": "km/h"}
